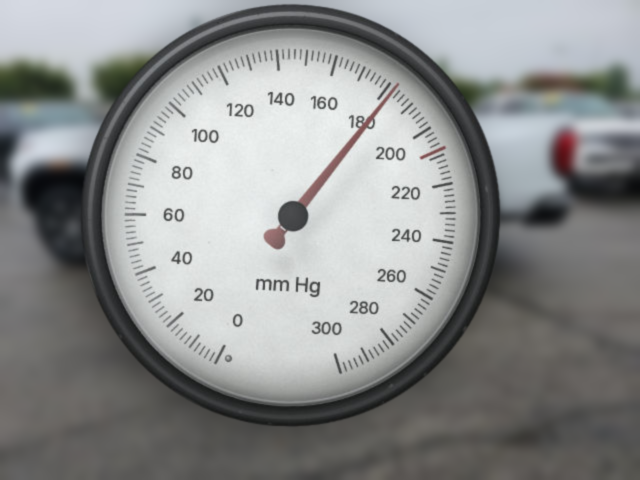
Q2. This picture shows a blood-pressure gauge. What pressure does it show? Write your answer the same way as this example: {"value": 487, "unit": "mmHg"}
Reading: {"value": 182, "unit": "mmHg"}
